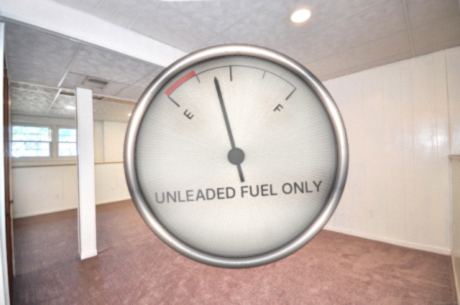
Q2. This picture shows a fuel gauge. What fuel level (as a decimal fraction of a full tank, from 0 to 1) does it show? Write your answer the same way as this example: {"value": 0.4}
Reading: {"value": 0.375}
